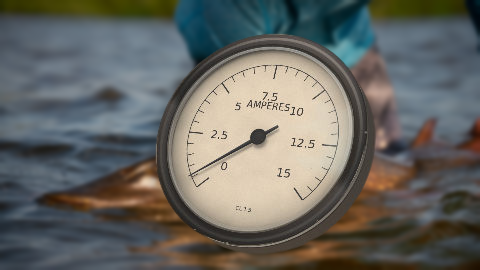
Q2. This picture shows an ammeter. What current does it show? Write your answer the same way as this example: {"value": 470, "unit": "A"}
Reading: {"value": 0.5, "unit": "A"}
